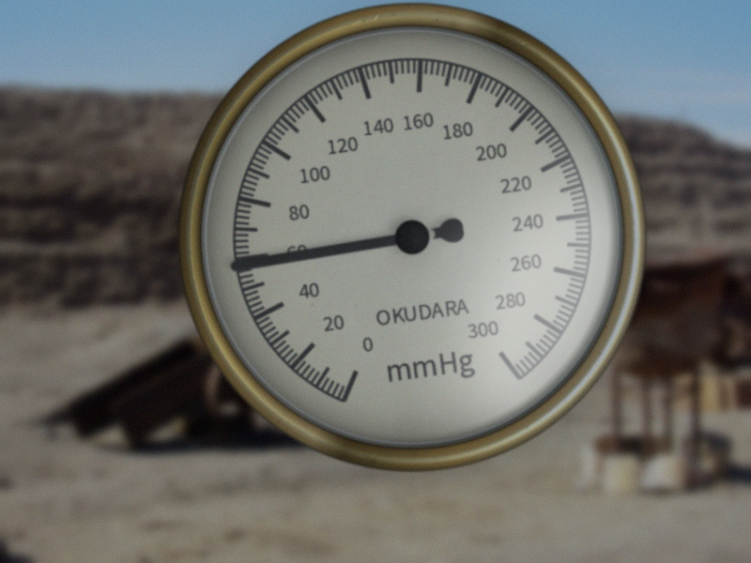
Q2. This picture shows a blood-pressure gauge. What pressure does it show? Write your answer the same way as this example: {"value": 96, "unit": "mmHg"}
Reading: {"value": 58, "unit": "mmHg"}
